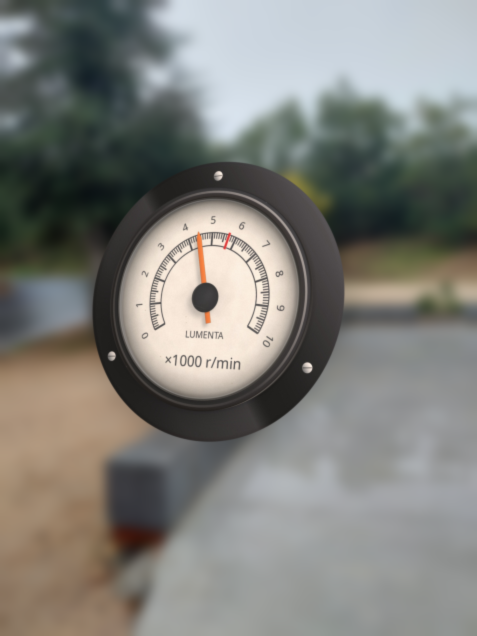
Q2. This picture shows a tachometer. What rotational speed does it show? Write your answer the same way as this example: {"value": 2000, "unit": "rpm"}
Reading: {"value": 4500, "unit": "rpm"}
